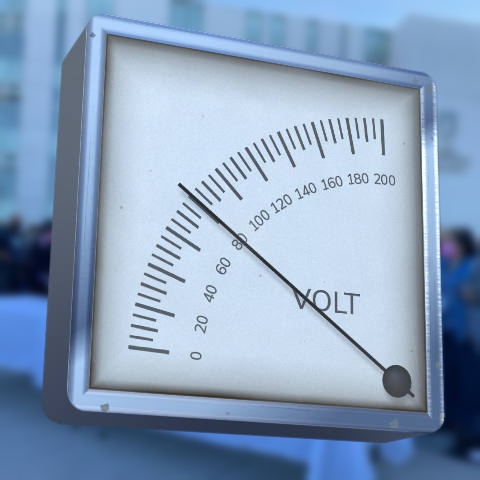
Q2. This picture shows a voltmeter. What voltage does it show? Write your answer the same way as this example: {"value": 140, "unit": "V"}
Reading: {"value": 80, "unit": "V"}
